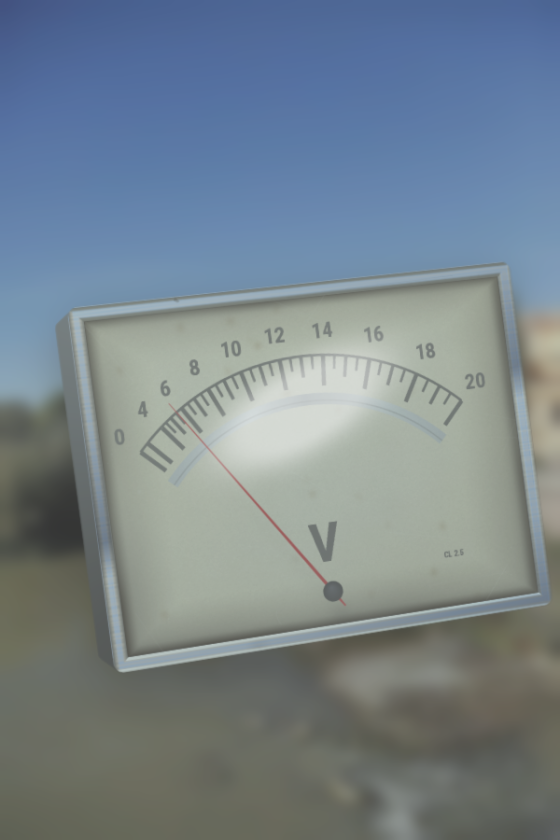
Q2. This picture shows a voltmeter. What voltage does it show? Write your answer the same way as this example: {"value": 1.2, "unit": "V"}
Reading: {"value": 5.5, "unit": "V"}
